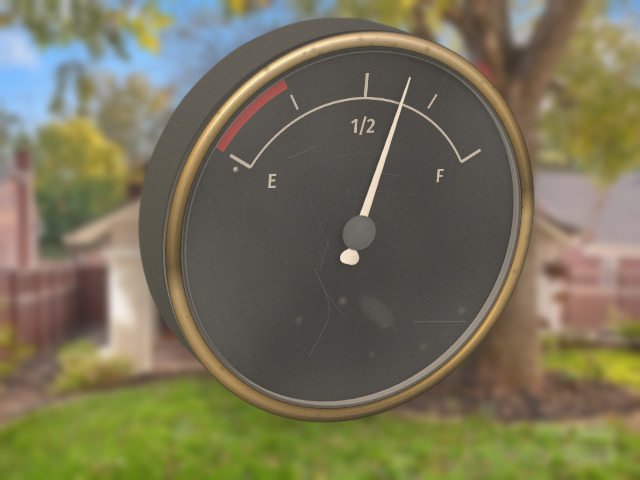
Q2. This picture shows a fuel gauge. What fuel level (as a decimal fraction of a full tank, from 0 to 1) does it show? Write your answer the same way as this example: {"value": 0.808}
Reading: {"value": 0.625}
